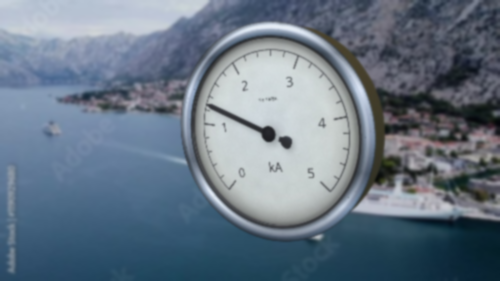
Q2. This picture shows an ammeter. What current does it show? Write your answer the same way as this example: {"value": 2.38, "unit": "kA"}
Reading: {"value": 1.3, "unit": "kA"}
